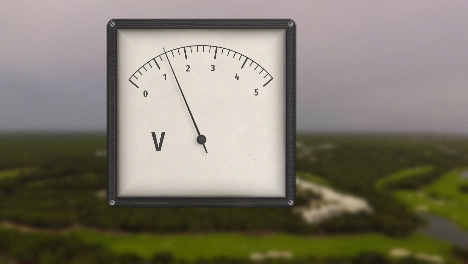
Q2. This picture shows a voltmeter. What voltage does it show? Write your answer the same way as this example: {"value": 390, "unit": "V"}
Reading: {"value": 1.4, "unit": "V"}
